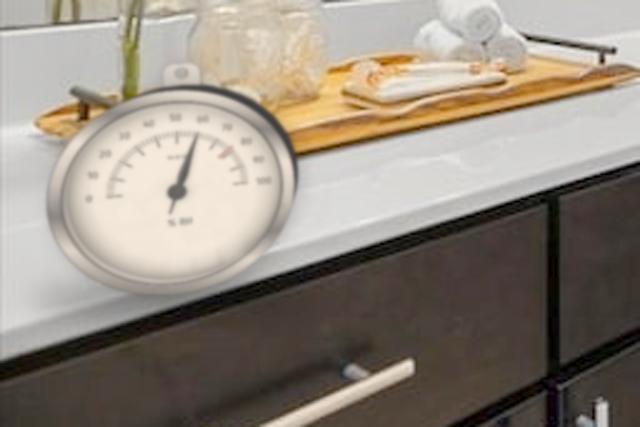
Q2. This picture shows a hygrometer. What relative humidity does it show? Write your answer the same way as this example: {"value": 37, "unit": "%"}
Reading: {"value": 60, "unit": "%"}
